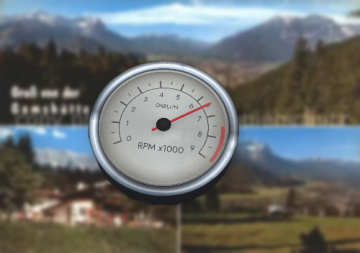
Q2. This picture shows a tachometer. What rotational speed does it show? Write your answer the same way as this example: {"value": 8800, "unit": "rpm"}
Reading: {"value": 6500, "unit": "rpm"}
